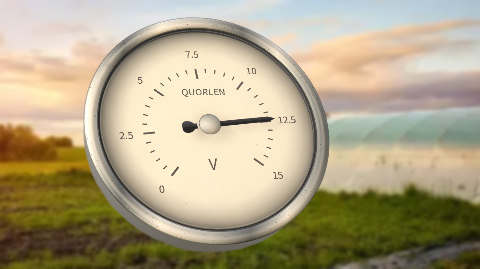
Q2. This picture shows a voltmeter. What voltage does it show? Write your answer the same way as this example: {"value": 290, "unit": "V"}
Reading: {"value": 12.5, "unit": "V"}
